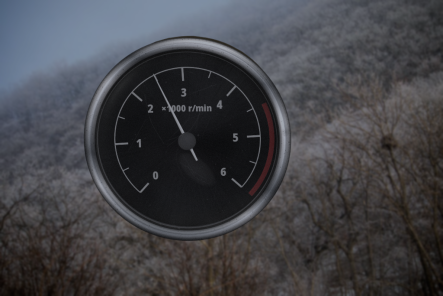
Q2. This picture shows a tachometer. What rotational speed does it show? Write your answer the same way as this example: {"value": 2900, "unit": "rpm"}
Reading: {"value": 2500, "unit": "rpm"}
